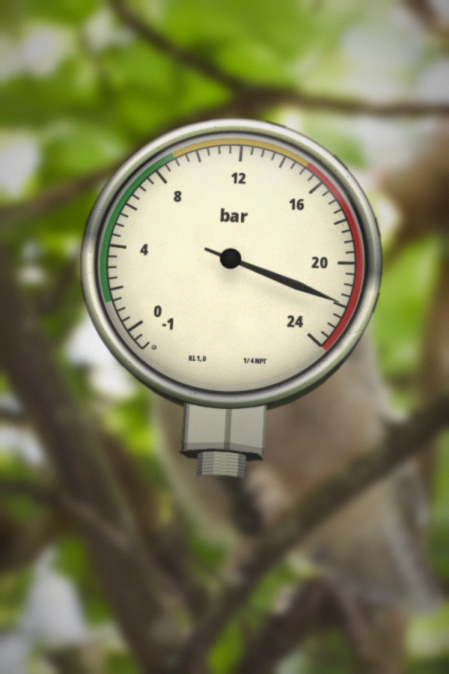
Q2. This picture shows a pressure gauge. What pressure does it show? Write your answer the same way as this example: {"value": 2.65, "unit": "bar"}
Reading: {"value": 22, "unit": "bar"}
